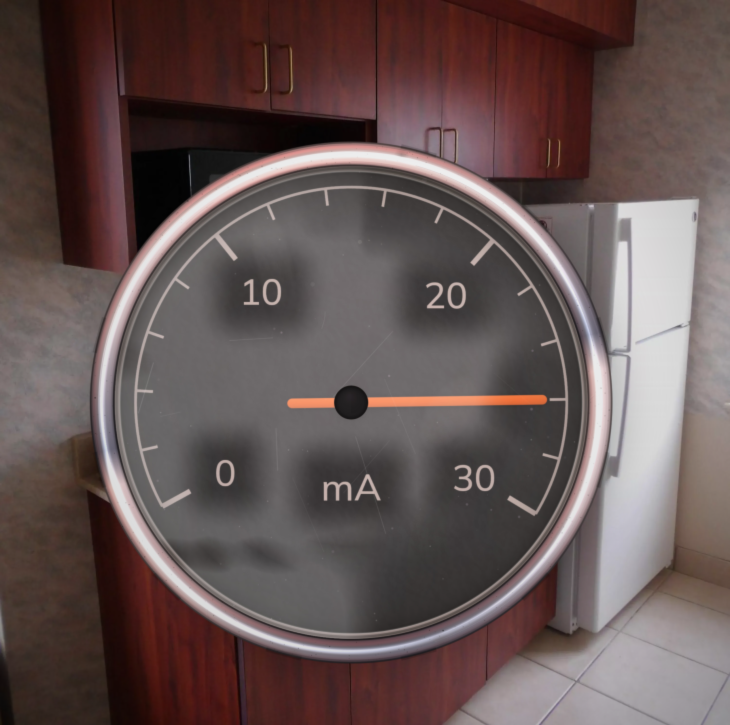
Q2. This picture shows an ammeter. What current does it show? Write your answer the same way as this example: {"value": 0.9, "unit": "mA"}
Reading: {"value": 26, "unit": "mA"}
